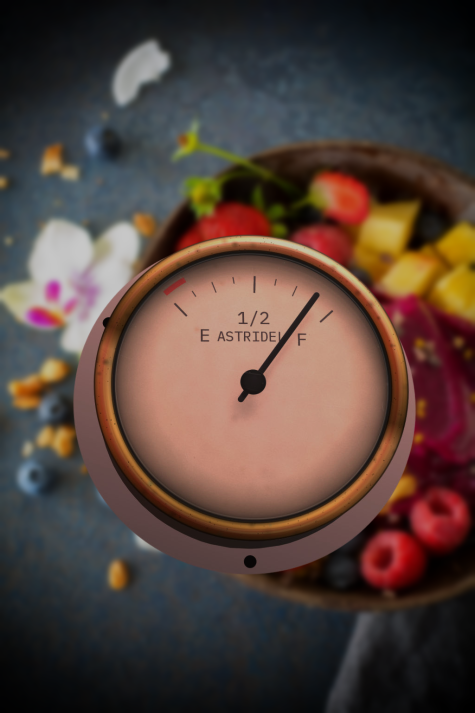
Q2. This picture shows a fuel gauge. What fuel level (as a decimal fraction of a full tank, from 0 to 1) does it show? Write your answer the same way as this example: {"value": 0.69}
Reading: {"value": 0.875}
